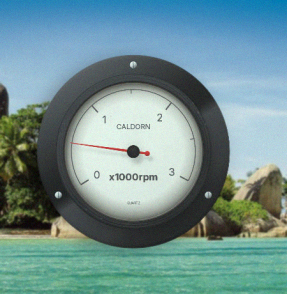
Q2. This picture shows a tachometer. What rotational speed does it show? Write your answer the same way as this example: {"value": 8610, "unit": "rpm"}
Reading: {"value": 500, "unit": "rpm"}
